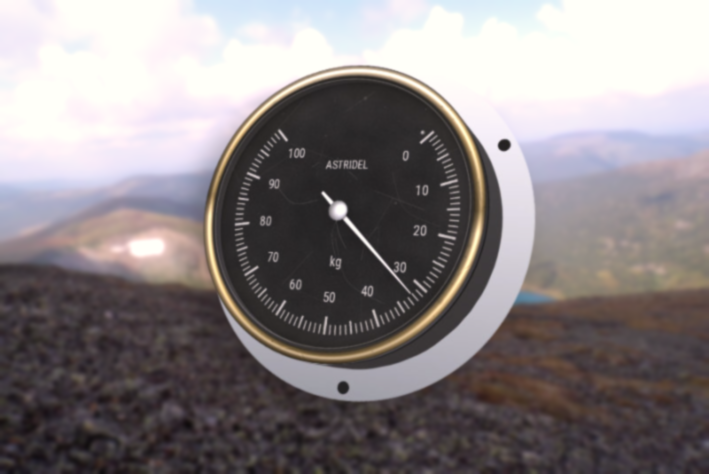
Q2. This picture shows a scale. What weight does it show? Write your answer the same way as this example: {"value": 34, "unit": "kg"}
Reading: {"value": 32, "unit": "kg"}
